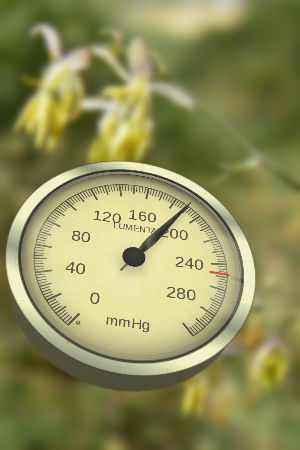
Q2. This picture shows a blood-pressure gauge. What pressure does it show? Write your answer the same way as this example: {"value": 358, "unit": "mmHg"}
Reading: {"value": 190, "unit": "mmHg"}
